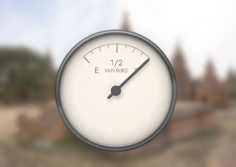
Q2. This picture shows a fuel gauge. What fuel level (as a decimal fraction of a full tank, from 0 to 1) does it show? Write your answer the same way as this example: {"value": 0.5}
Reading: {"value": 1}
